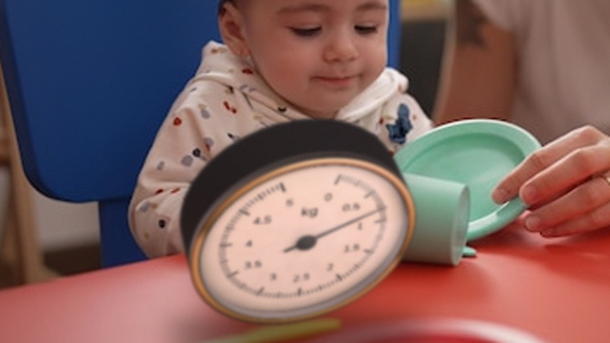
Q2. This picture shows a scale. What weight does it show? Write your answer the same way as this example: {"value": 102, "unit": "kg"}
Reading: {"value": 0.75, "unit": "kg"}
